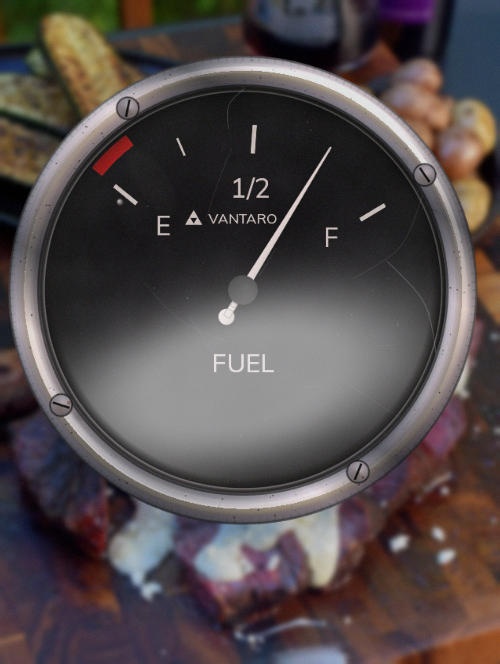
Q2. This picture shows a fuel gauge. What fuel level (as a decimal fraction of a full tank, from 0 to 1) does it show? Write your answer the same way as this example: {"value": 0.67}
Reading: {"value": 0.75}
